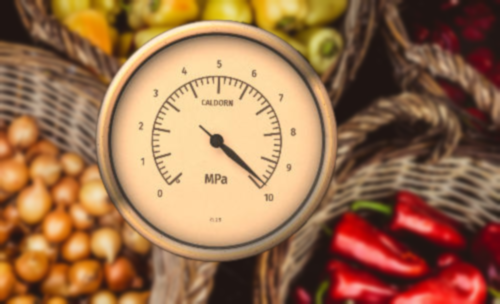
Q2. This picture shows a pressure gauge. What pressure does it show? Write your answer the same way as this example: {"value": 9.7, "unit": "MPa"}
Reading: {"value": 9.8, "unit": "MPa"}
